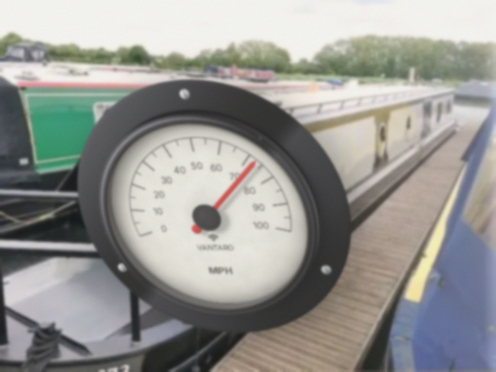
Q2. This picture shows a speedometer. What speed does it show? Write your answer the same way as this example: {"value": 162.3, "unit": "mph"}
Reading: {"value": 72.5, "unit": "mph"}
